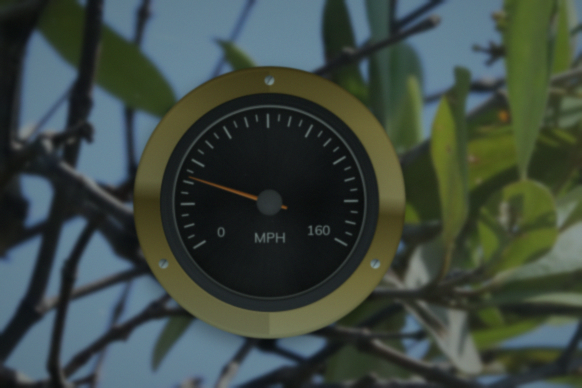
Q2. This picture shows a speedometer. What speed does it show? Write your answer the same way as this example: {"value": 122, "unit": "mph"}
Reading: {"value": 32.5, "unit": "mph"}
